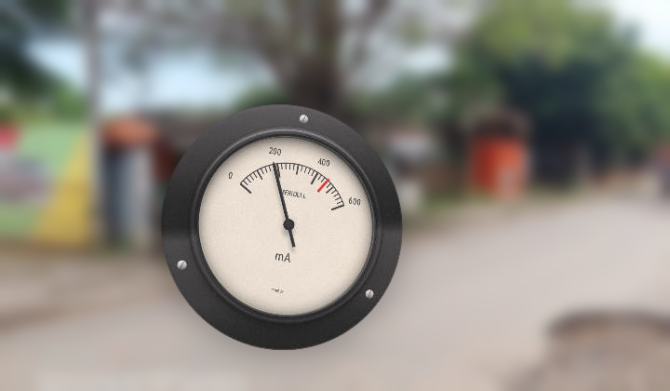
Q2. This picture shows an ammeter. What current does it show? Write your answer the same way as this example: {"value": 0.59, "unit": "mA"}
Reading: {"value": 180, "unit": "mA"}
